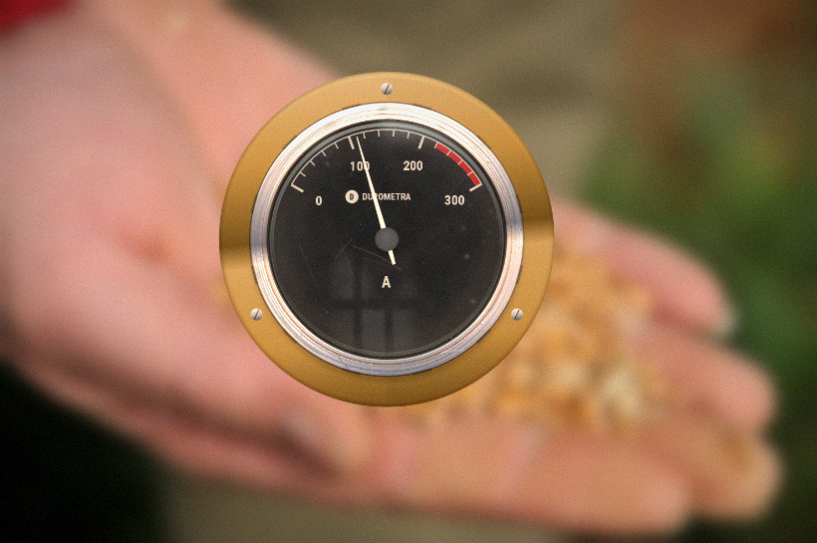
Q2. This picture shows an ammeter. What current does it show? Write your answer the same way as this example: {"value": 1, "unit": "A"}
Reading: {"value": 110, "unit": "A"}
